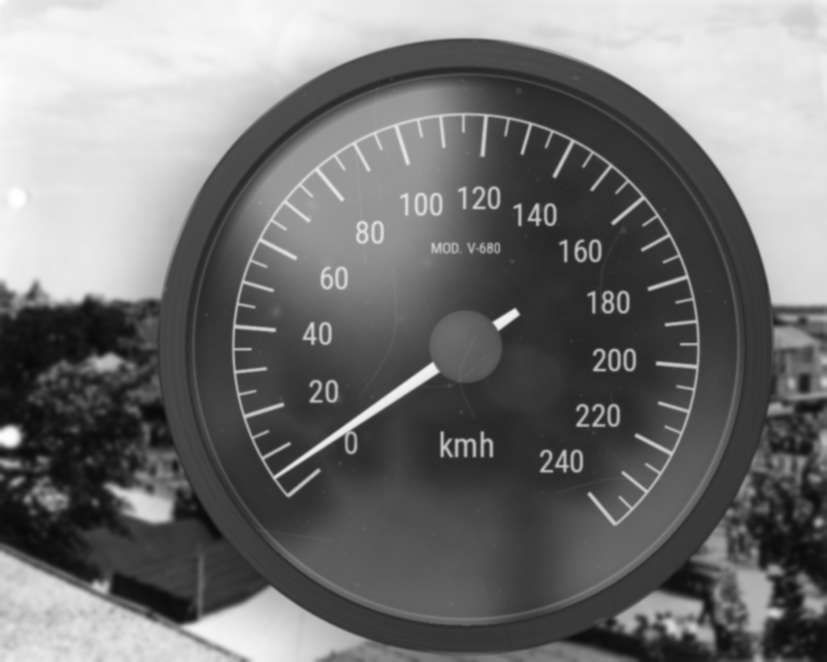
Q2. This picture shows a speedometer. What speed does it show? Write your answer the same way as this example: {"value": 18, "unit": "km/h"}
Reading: {"value": 5, "unit": "km/h"}
